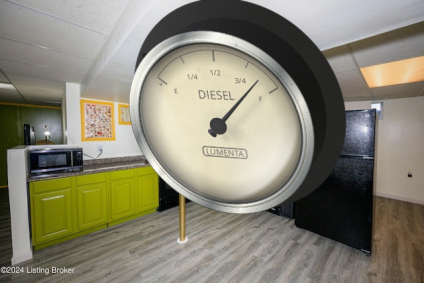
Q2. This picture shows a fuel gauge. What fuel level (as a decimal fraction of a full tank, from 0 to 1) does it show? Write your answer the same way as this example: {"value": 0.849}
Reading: {"value": 0.875}
